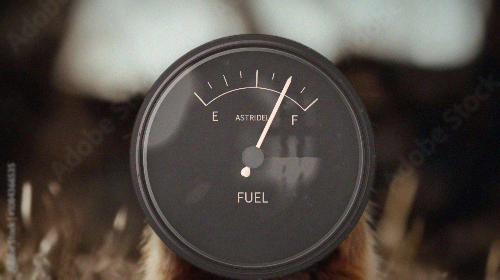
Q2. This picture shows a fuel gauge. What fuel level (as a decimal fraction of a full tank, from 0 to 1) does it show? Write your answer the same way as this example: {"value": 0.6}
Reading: {"value": 0.75}
